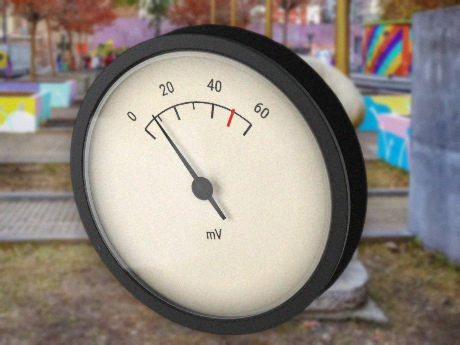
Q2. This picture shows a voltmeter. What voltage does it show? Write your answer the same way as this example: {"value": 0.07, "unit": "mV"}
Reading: {"value": 10, "unit": "mV"}
